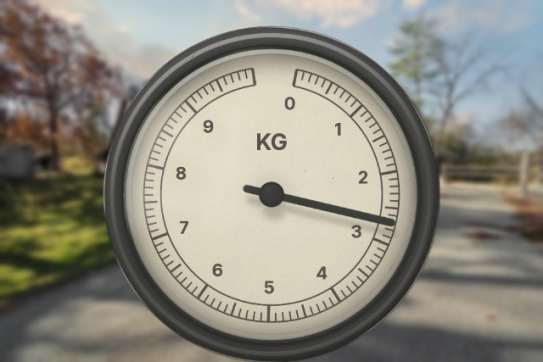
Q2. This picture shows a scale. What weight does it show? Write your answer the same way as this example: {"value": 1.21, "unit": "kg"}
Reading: {"value": 2.7, "unit": "kg"}
